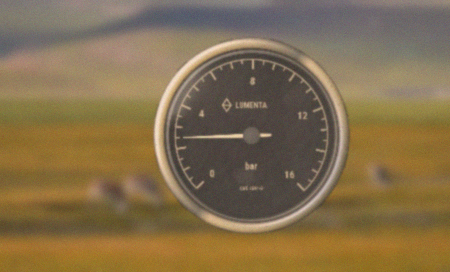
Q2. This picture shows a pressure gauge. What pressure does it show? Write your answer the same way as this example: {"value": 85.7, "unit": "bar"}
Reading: {"value": 2.5, "unit": "bar"}
